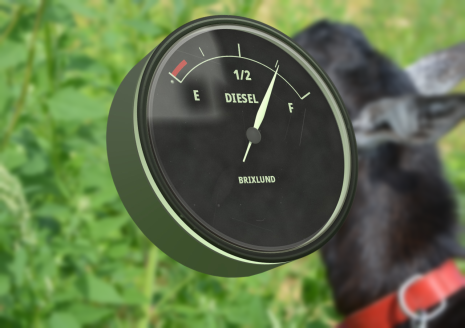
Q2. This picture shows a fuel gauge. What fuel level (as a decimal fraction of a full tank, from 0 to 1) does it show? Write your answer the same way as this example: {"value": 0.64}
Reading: {"value": 0.75}
